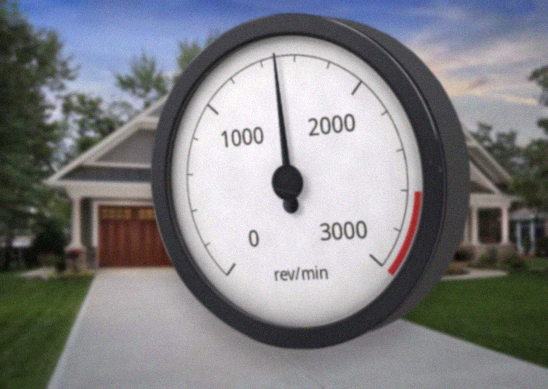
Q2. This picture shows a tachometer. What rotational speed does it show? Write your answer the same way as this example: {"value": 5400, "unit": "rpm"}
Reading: {"value": 1500, "unit": "rpm"}
